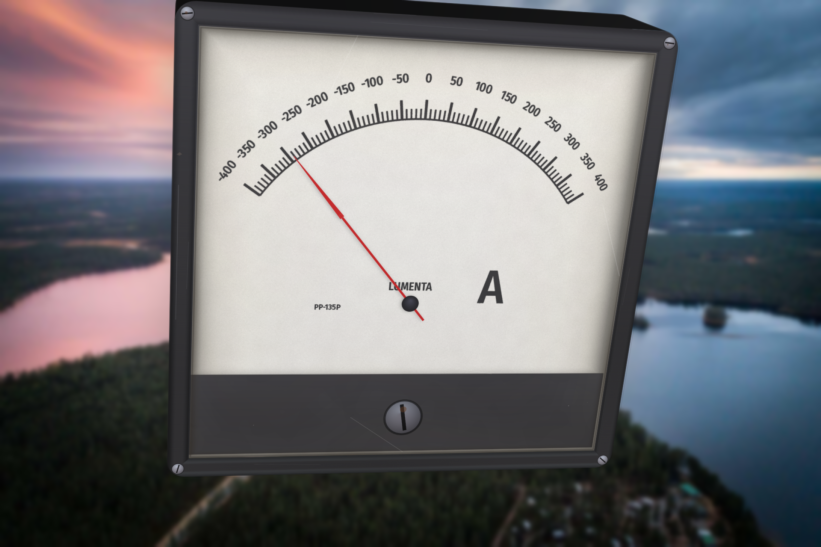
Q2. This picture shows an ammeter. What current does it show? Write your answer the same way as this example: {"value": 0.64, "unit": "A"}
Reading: {"value": -290, "unit": "A"}
